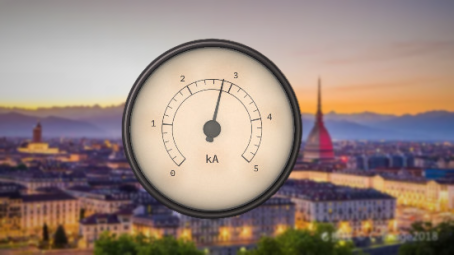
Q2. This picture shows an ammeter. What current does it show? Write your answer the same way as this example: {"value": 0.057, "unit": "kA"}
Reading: {"value": 2.8, "unit": "kA"}
